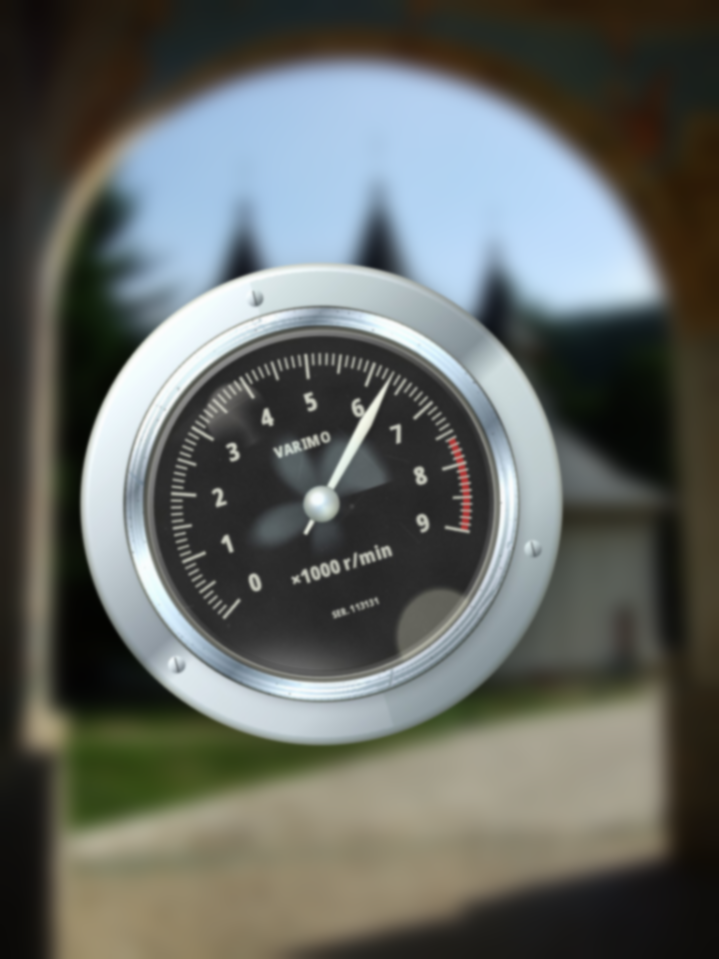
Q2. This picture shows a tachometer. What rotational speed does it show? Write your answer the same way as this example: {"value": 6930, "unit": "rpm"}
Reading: {"value": 6300, "unit": "rpm"}
